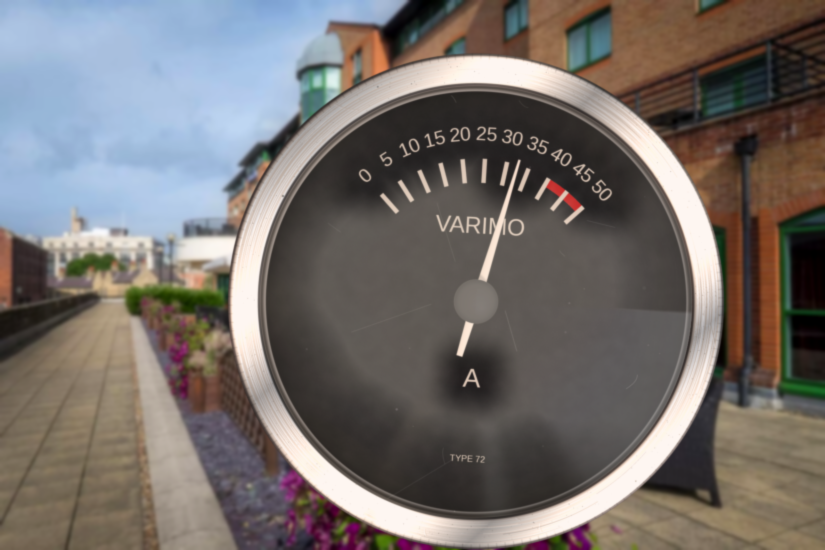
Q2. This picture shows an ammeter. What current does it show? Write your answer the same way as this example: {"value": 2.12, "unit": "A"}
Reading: {"value": 32.5, "unit": "A"}
